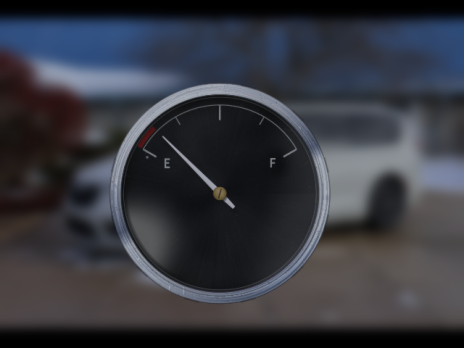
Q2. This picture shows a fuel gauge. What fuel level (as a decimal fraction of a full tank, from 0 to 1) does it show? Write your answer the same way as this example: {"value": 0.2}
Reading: {"value": 0.125}
